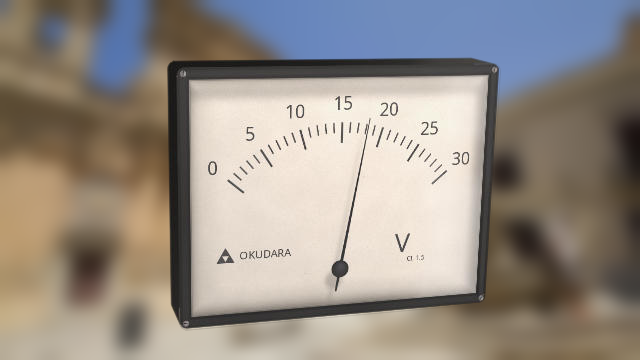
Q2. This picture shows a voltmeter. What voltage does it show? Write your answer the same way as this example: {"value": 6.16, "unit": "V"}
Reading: {"value": 18, "unit": "V"}
